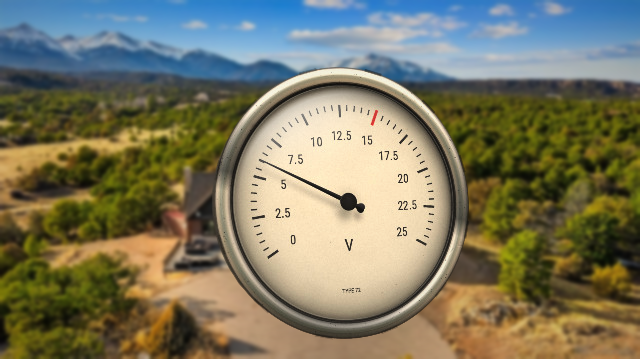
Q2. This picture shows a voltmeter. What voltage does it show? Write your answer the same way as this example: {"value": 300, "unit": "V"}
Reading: {"value": 6, "unit": "V"}
